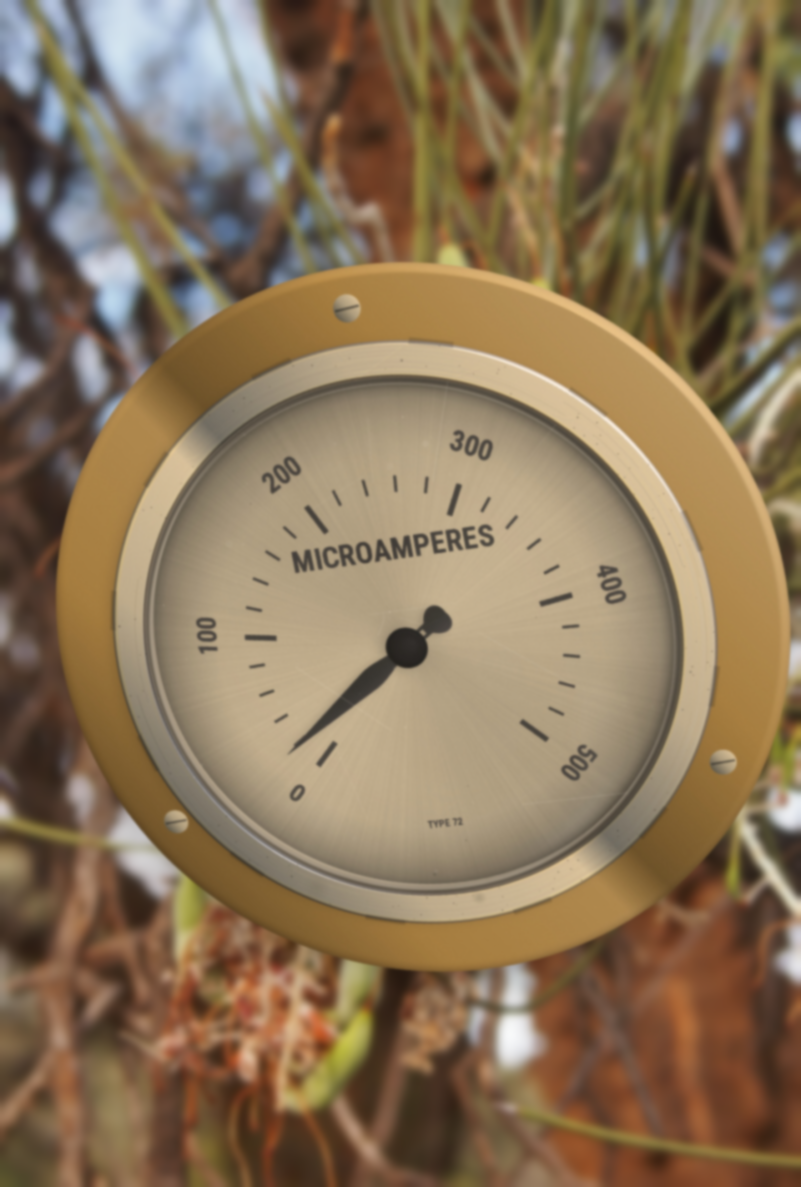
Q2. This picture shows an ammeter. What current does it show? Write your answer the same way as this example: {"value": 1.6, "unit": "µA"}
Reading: {"value": 20, "unit": "µA"}
